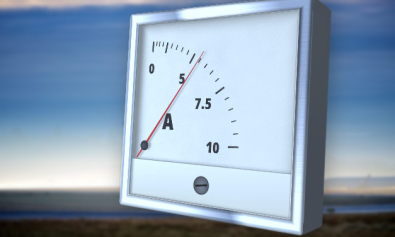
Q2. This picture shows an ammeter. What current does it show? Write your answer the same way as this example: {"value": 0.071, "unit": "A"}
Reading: {"value": 5.5, "unit": "A"}
